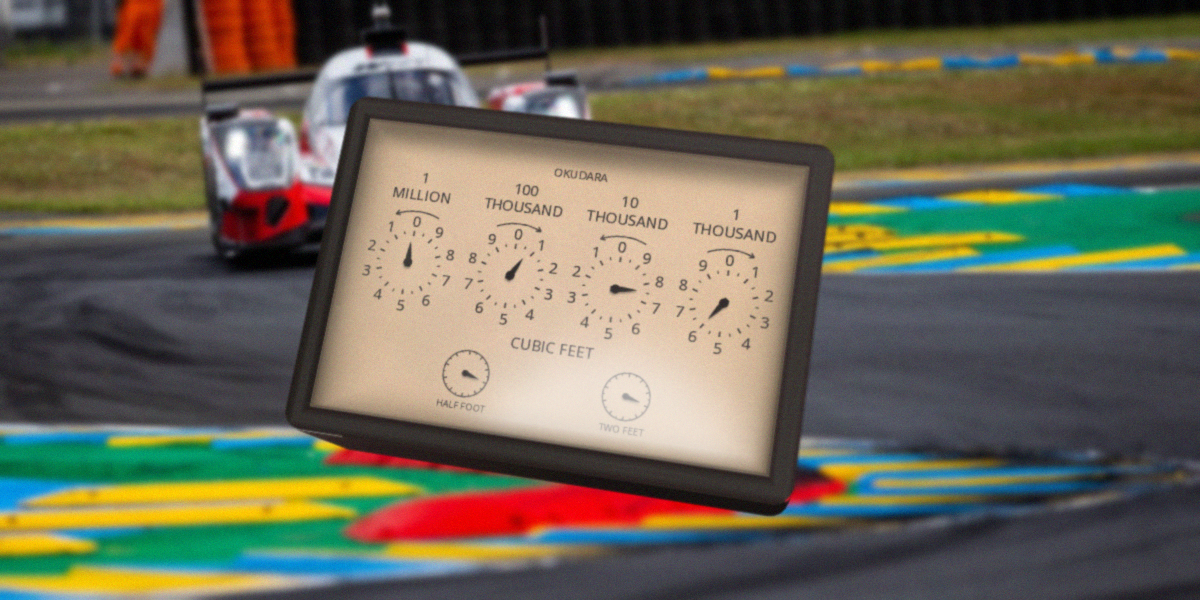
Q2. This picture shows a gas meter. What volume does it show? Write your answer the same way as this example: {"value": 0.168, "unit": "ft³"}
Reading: {"value": 7600, "unit": "ft³"}
